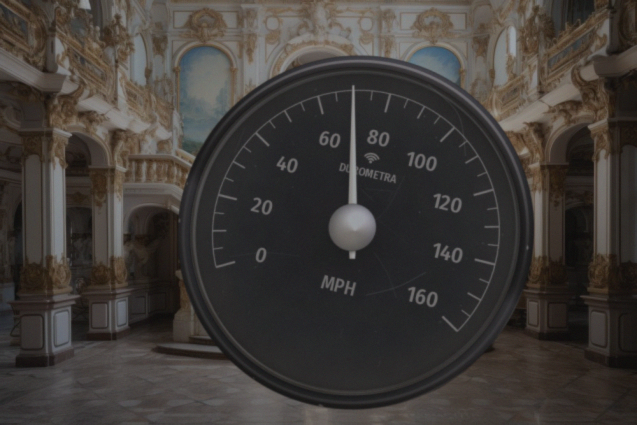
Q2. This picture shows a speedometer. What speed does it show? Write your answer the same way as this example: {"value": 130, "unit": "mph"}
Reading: {"value": 70, "unit": "mph"}
